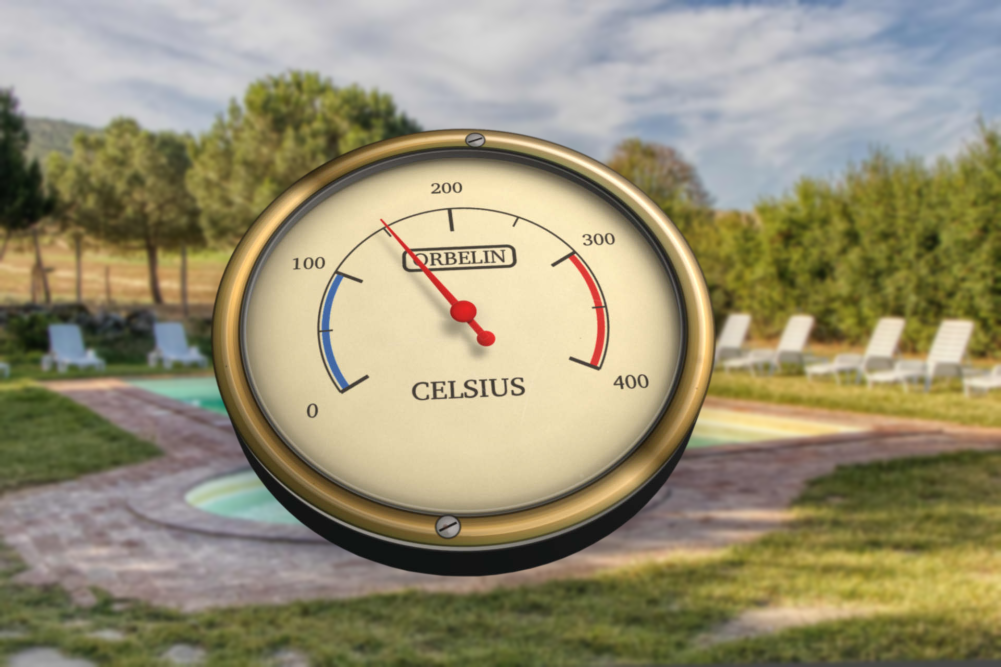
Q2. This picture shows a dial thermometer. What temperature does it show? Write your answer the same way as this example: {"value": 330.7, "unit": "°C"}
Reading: {"value": 150, "unit": "°C"}
